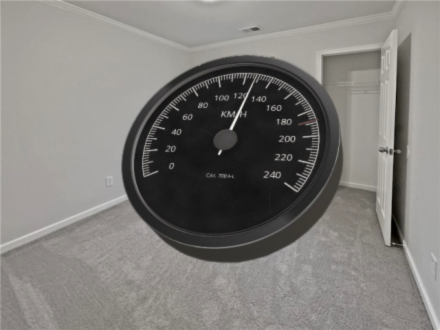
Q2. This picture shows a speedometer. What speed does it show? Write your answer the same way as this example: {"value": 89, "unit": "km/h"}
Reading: {"value": 130, "unit": "km/h"}
